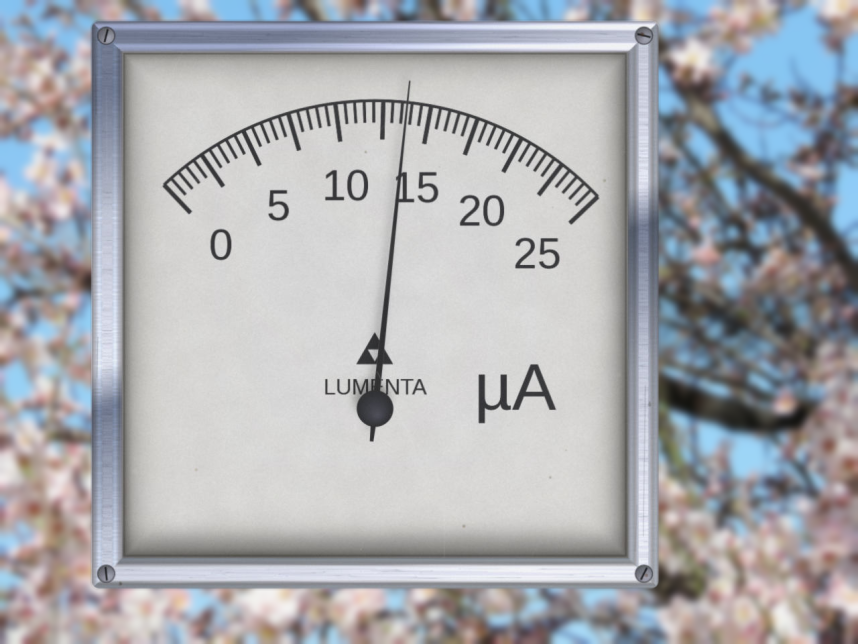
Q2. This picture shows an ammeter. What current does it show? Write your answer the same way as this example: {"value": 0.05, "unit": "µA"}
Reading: {"value": 13.75, "unit": "µA"}
